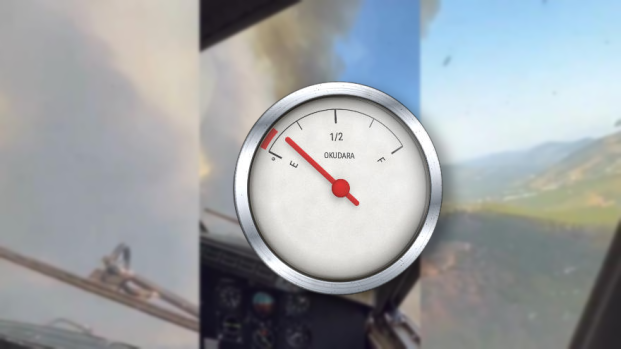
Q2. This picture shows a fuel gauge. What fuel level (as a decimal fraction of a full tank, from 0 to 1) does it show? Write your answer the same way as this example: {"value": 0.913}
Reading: {"value": 0.125}
